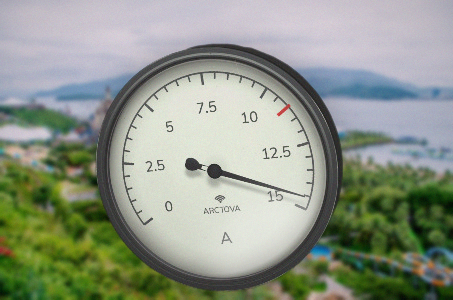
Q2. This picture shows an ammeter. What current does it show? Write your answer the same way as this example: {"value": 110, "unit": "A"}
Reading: {"value": 14.5, "unit": "A"}
